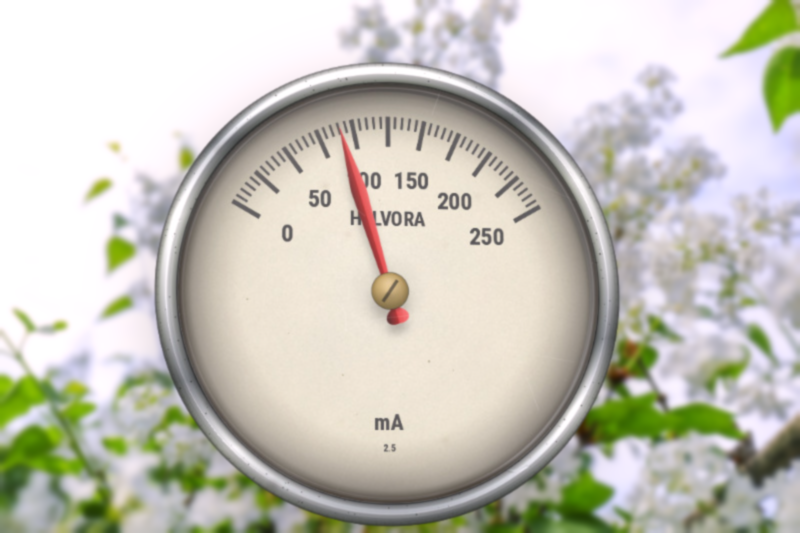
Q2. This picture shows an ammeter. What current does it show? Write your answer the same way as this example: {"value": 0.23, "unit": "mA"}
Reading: {"value": 90, "unit": "mA"}
